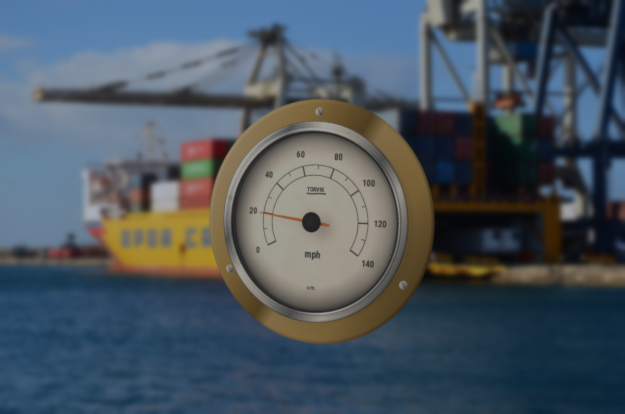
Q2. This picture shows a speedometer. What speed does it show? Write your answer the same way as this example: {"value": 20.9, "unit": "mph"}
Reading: {"value": 20, "unit": "mph"}
